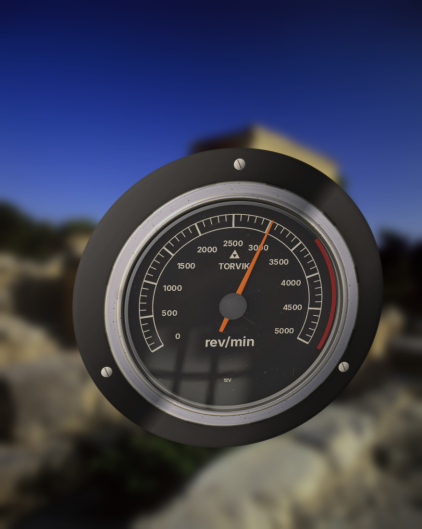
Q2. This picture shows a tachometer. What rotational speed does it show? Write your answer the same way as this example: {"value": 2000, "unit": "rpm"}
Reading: {"value": 3000, "unit": "rpm"}
